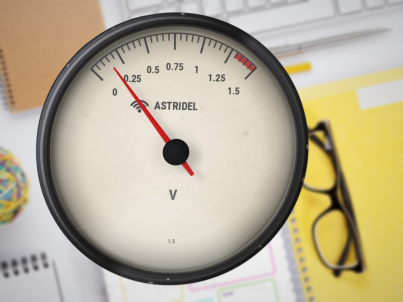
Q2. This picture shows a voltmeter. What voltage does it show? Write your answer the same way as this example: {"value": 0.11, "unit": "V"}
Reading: {"value": 0.15, "unit": "V"}
